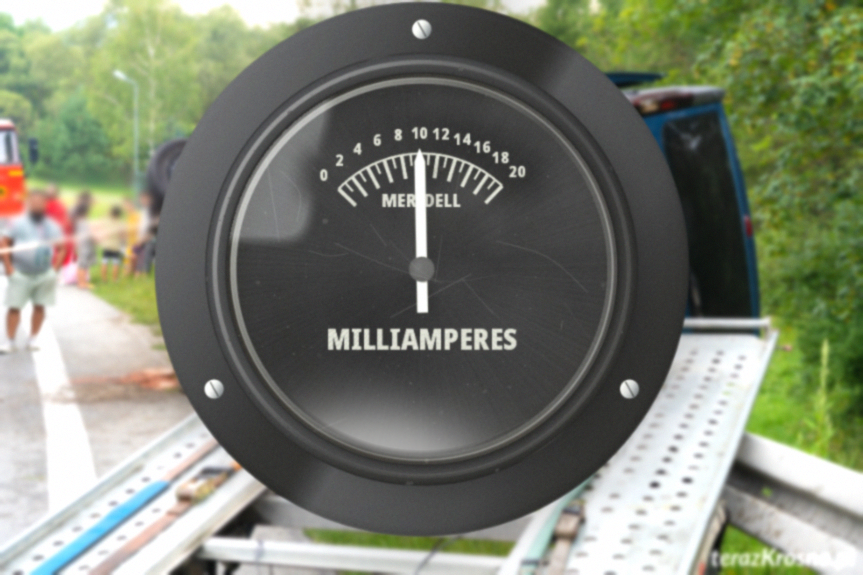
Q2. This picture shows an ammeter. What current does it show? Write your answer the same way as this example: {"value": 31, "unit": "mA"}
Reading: {"value": 10, "unit": "mA"}
